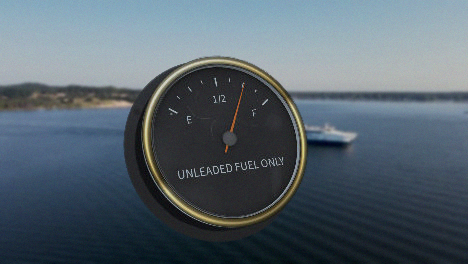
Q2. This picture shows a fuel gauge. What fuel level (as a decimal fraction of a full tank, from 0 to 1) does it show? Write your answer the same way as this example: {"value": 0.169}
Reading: {"value": 0.75}
